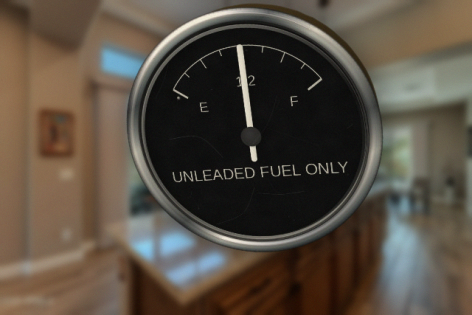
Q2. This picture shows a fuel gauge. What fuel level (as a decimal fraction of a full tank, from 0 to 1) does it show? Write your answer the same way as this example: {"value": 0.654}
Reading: {"value": 0.5}
